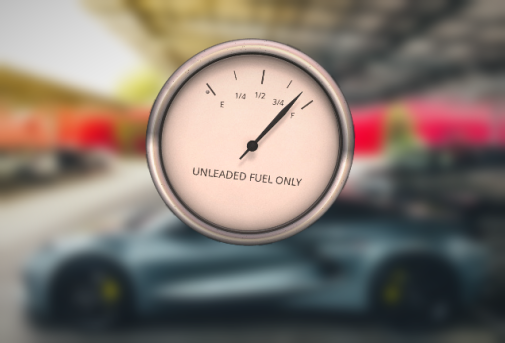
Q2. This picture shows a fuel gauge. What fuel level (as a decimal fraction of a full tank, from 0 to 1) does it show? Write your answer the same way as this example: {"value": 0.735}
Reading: {"value": 0.875}
